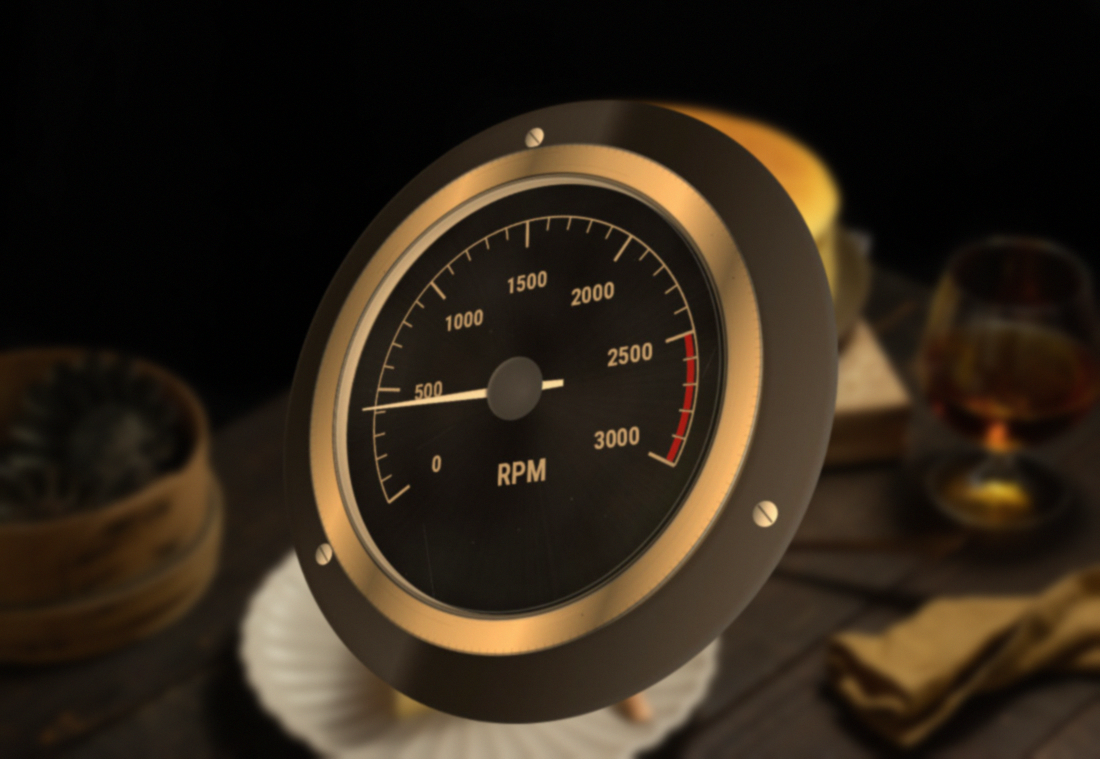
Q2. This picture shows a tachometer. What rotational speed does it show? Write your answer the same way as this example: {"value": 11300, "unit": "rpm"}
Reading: {"value": 400, "unit": "rpm"}
